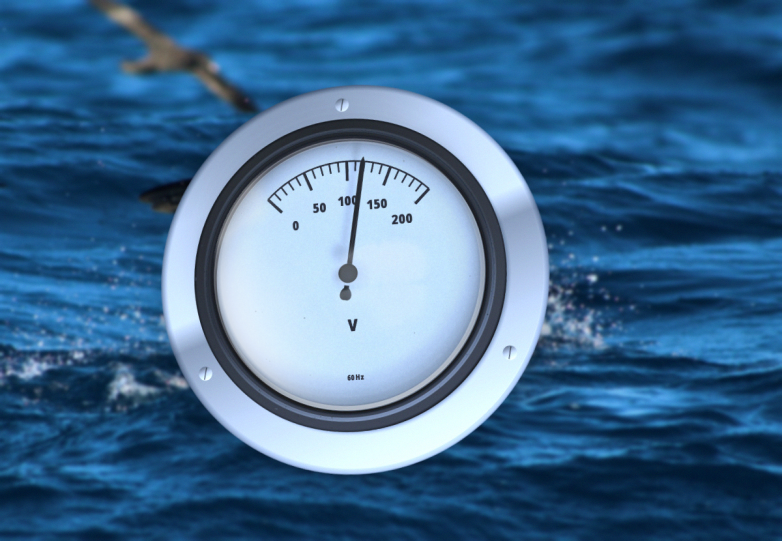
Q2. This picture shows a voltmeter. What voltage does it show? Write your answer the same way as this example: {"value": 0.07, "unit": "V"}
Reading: {"value": 120, "unit": "V"}
